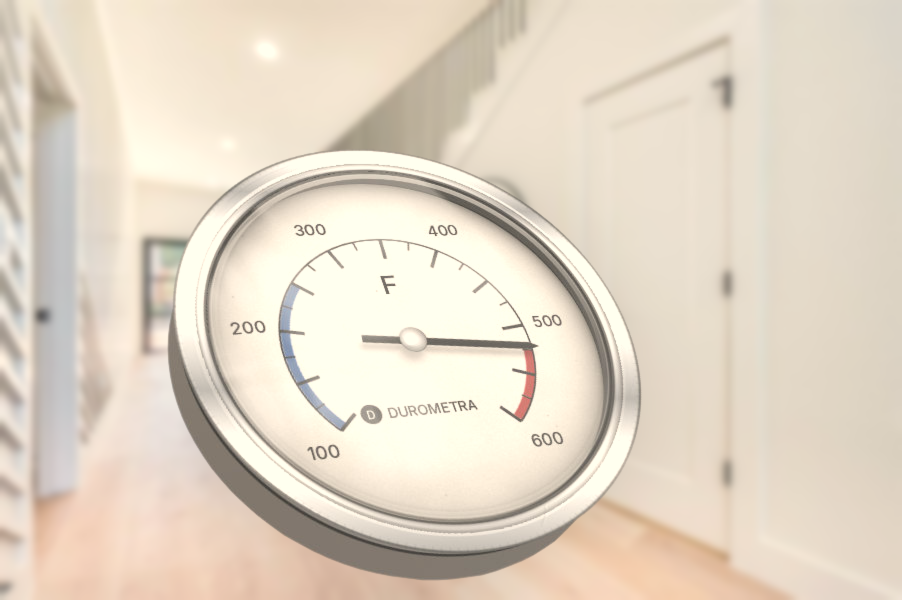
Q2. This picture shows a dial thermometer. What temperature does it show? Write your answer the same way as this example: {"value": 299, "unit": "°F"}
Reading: {"value": 525, "unit": "°F"}
